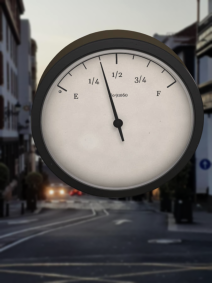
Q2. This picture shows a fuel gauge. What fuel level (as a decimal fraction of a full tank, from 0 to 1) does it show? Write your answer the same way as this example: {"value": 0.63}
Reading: {"value": 0.375}
